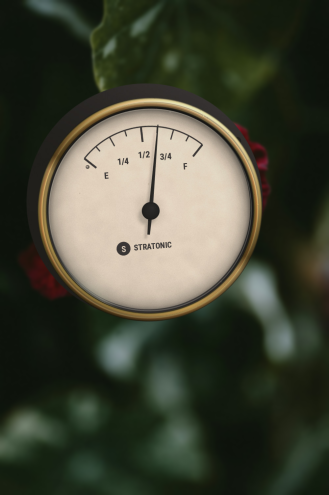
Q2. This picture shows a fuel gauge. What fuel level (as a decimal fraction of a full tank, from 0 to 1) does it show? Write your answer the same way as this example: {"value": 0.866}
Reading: {"value": 0.625}
